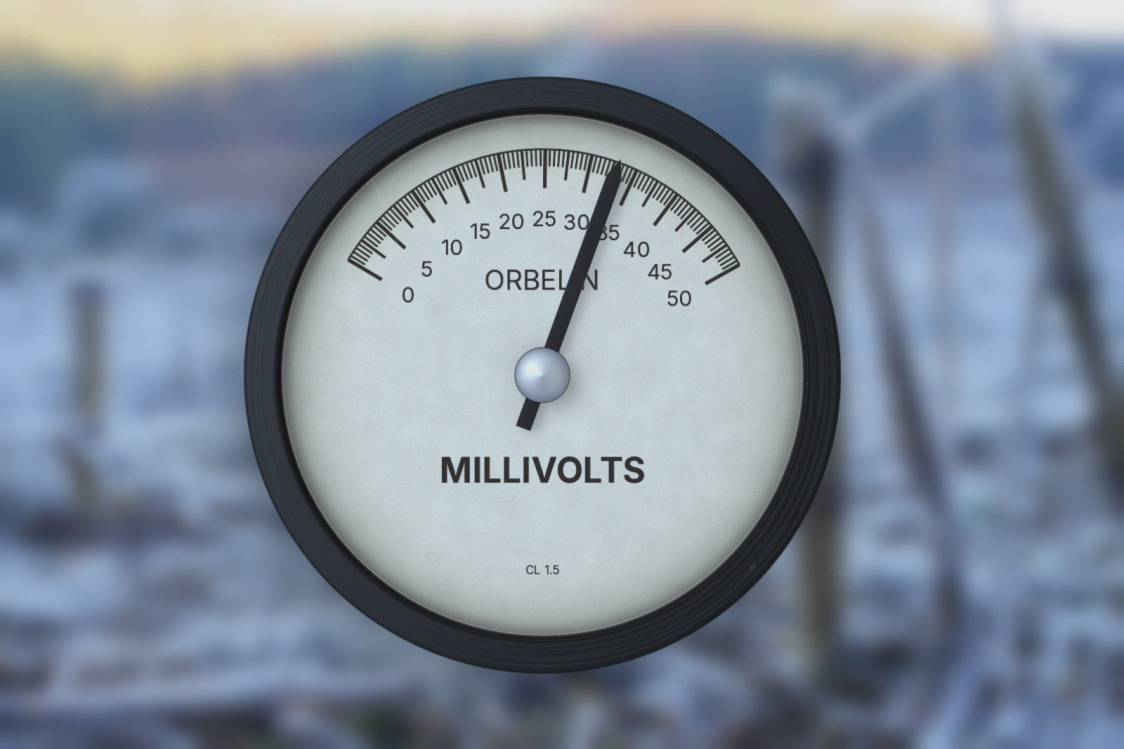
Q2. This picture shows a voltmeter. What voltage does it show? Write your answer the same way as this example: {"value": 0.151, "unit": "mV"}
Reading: {"value": 33, "unit": "mV"}
